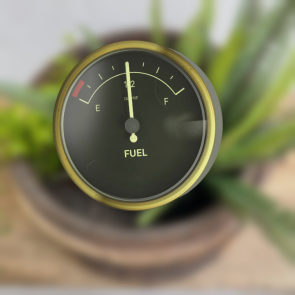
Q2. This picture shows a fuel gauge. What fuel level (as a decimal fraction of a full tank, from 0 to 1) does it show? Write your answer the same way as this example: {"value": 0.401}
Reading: {"value": 0.5}
